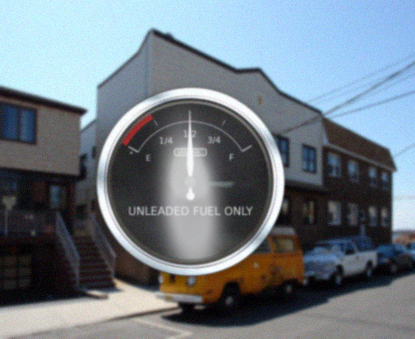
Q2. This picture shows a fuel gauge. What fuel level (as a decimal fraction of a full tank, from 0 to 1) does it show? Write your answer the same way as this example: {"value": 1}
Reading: {"value": 0.5}
